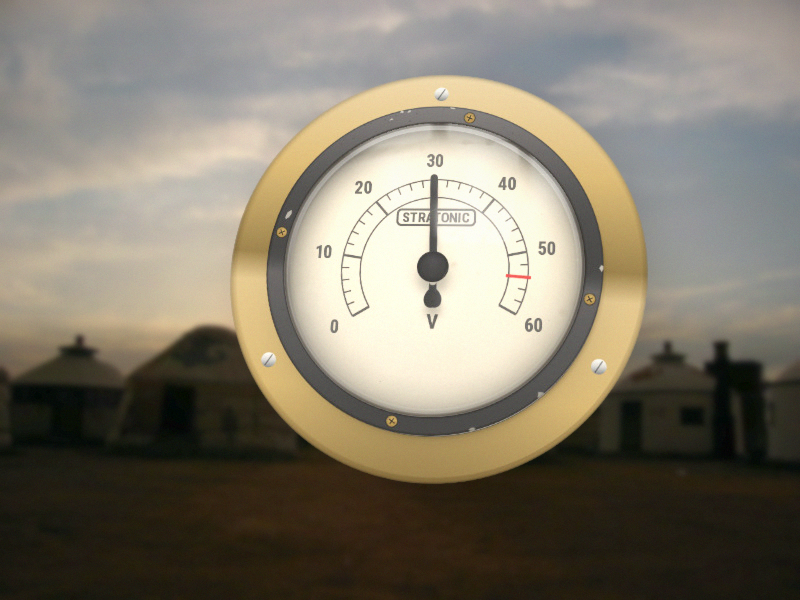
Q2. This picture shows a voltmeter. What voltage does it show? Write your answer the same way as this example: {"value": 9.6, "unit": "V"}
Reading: {"value": 30, "unit": "V"}
